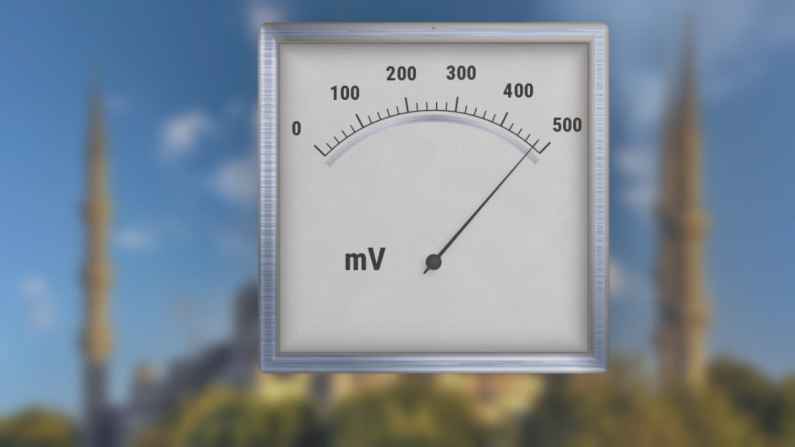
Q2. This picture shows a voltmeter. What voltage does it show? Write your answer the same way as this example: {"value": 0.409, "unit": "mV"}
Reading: {"value": 480, "unit": "mV"}
